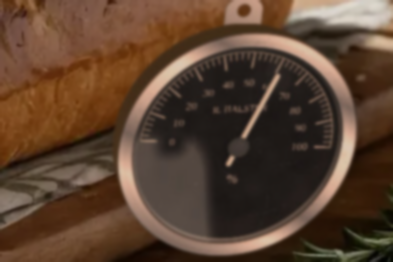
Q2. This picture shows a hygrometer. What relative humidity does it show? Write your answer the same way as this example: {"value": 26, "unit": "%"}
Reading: {"value": 60, "unit": "%"}
